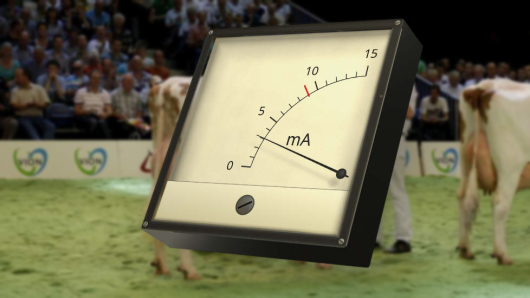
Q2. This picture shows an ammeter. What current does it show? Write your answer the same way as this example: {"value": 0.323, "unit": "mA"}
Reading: {"value": 3, "unit": "mA"}
